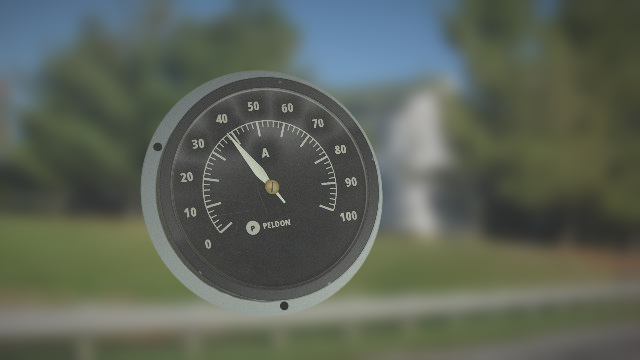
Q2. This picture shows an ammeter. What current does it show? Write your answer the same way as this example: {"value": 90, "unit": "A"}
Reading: {"value": 38, "unit": "A"}
